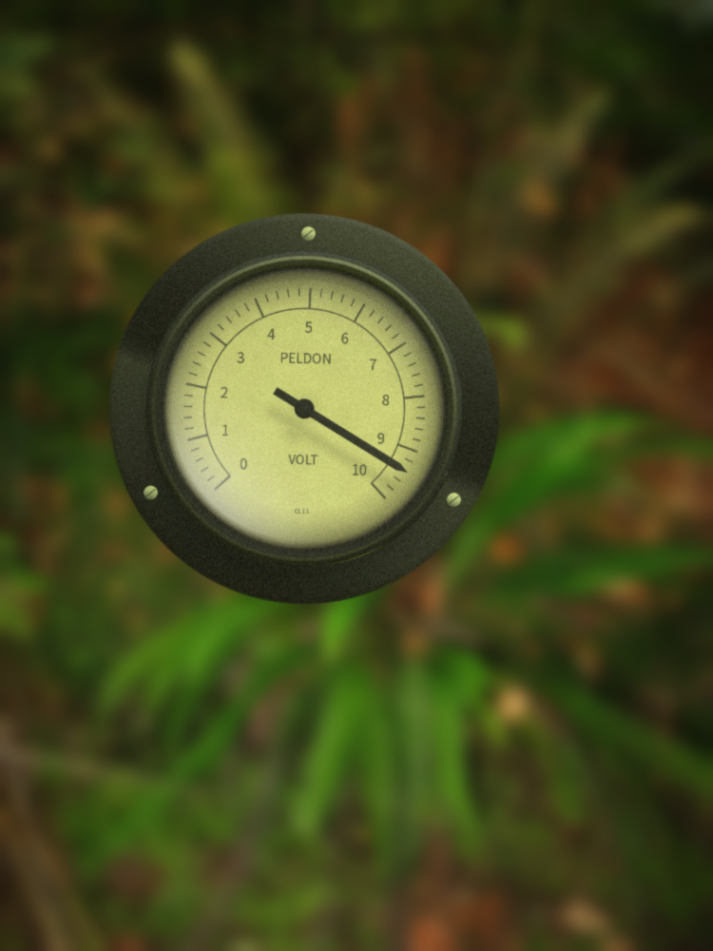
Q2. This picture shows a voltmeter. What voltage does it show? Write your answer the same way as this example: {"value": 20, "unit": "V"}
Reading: {"value": 9.4, "unit": "V"}
